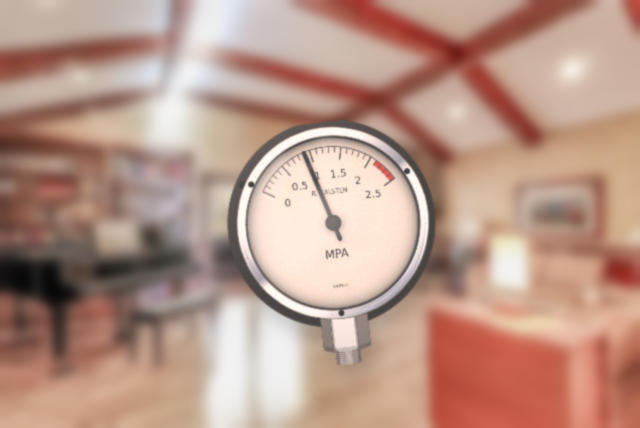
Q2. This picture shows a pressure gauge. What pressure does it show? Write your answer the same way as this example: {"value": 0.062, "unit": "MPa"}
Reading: {"value": 0.9, "unit": "MPa"}
